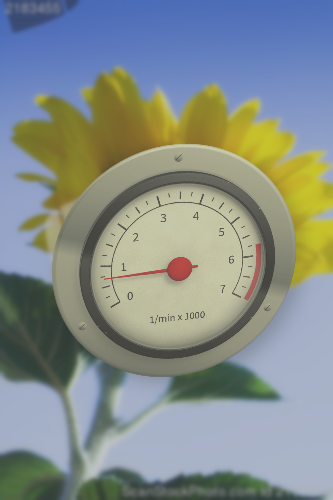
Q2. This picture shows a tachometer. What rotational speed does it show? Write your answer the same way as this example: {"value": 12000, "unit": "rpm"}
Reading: {"value": 750, "unit": "rpm"}
